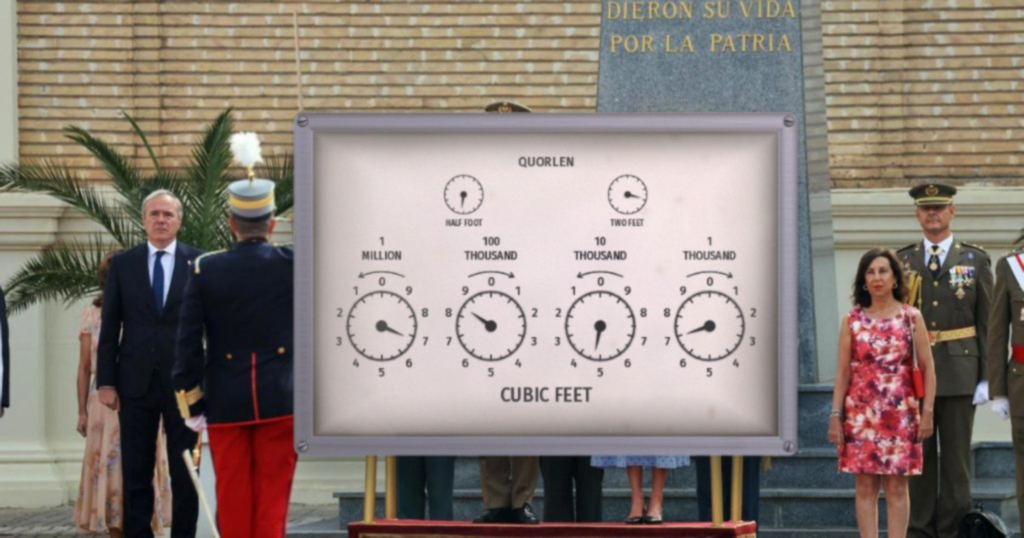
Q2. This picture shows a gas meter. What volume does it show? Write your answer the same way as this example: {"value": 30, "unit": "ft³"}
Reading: {"value": 684700, "unit": "ft³"}
